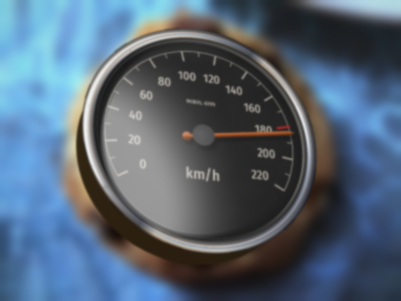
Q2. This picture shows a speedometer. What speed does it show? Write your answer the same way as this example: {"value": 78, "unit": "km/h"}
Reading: {"value": 185, "unit": "km/h"}
